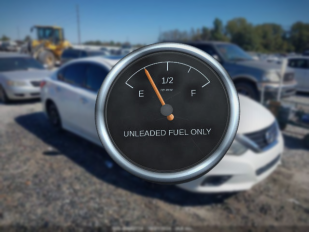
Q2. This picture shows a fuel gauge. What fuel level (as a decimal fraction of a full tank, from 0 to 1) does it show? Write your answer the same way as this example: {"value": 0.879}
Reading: {"value": 0.25}
